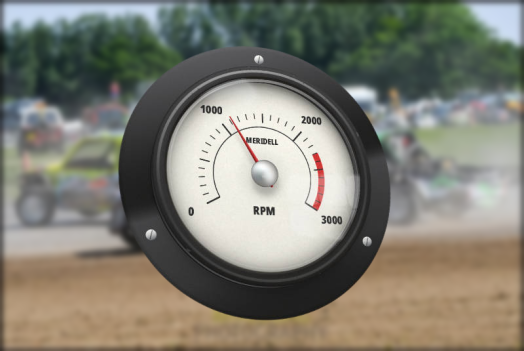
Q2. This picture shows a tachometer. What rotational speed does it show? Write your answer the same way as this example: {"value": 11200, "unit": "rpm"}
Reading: {"value": 1100, "unit": "rpm"}
